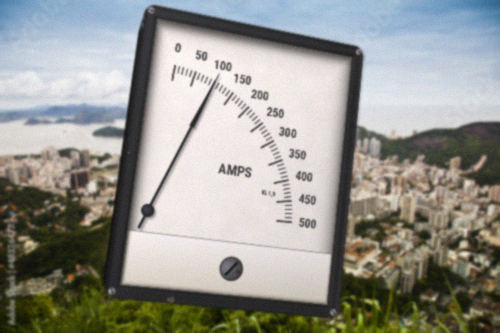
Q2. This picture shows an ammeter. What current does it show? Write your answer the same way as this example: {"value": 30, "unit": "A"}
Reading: {"value": 100, "unit": "A"}
